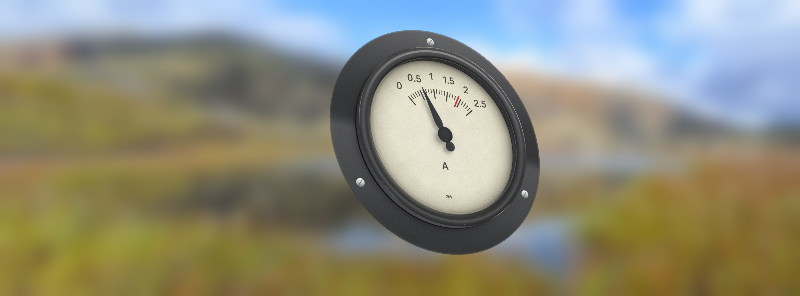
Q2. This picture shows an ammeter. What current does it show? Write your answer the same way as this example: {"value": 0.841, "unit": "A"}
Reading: {"value": 0.5, "unit": "A"}
